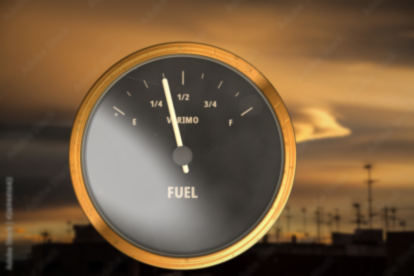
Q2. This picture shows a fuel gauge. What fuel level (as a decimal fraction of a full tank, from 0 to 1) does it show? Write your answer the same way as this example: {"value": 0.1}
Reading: {"value": 0.375}
